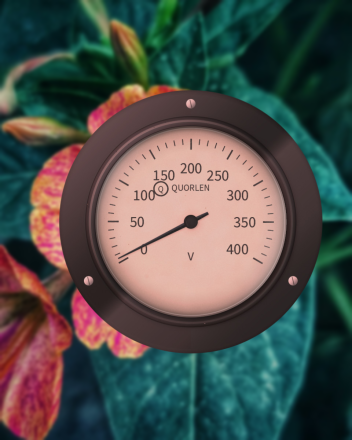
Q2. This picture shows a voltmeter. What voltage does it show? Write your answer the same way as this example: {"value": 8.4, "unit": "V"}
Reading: {"value": 5, "unit": "V"}
